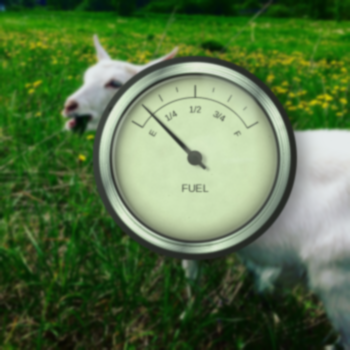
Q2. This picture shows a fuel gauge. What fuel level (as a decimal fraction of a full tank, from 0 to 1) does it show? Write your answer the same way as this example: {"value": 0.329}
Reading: {"value": 0.125}
